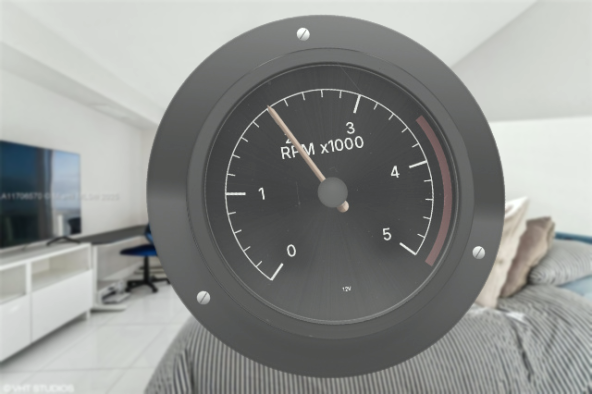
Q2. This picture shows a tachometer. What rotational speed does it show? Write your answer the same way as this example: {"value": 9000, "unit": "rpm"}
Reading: {"value": 2000, "unit": "rpm"}
